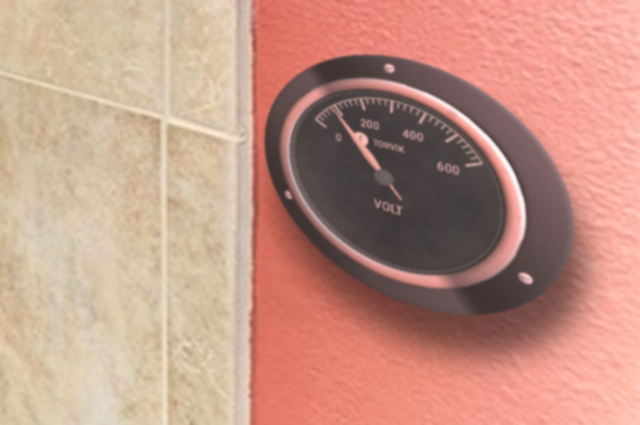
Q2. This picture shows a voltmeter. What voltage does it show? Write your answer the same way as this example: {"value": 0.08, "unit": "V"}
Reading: {"value": 100, "unit": "V"}
